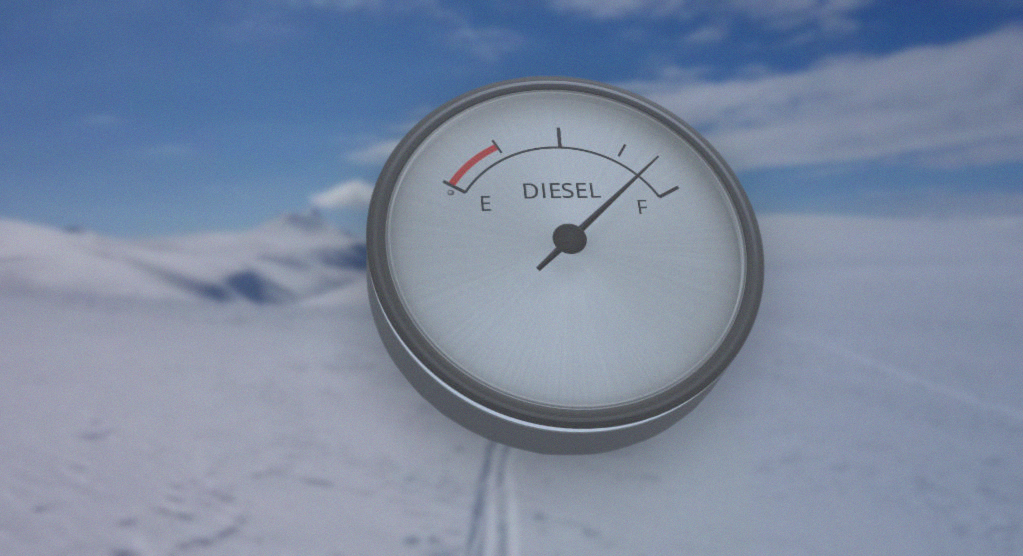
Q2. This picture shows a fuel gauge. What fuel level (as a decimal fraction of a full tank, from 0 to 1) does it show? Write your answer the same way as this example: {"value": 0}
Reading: {"value": 0.875}
